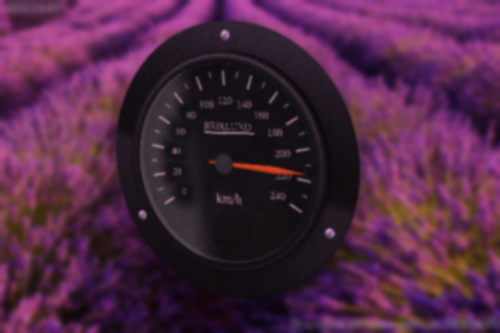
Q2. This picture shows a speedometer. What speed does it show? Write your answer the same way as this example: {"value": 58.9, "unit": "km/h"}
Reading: {"value": 215, "unit": "km/h"}
